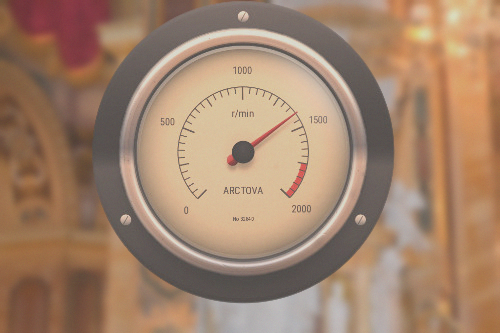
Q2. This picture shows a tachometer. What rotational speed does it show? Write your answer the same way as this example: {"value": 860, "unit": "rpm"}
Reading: {"value": 1400, "unit": "rpm"}
